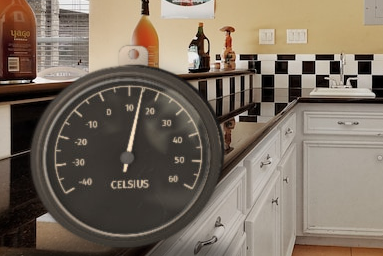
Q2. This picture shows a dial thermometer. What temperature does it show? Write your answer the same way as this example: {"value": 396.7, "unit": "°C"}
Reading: {"value": 15, "unit": "°C"}
